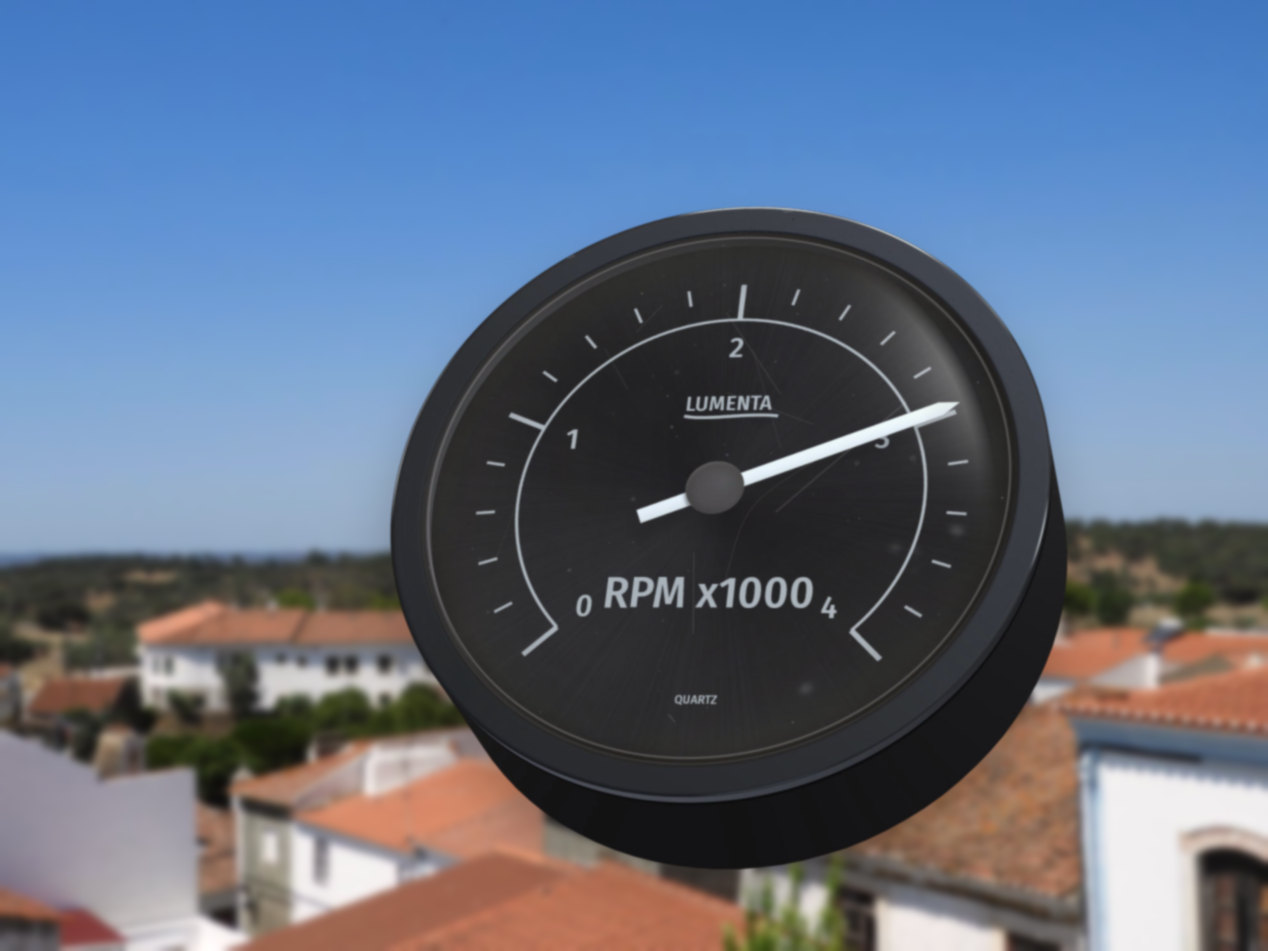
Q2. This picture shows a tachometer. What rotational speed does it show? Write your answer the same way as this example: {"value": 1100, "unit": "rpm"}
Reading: {"value": 3000, "unit": "rpm"}
